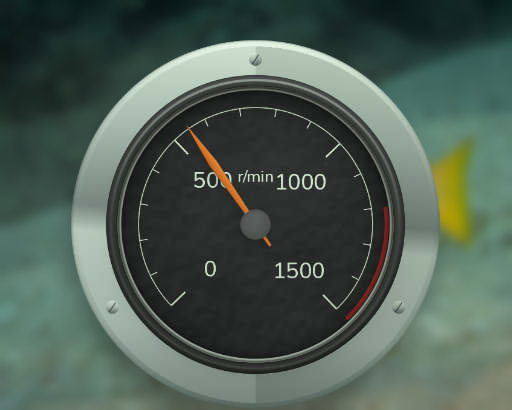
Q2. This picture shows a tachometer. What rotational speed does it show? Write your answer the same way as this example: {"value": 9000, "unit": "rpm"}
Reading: {"value": 550, "unit": "rpm"}
